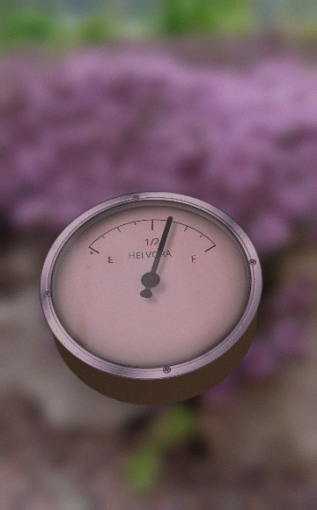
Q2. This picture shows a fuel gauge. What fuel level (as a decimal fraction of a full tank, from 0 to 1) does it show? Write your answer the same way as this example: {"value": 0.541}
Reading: {"value": 0.625}
